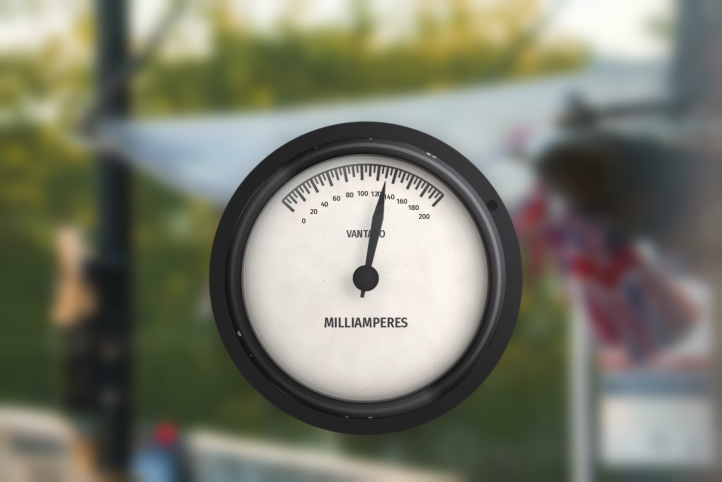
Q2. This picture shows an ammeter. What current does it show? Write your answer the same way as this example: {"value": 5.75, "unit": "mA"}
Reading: {"value": 130, "unit": "mA"}
